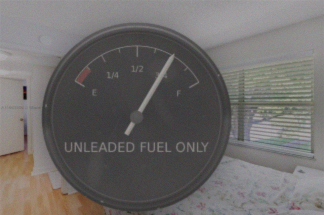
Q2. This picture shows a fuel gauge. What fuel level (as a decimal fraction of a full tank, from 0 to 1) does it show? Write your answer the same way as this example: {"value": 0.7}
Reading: {"value": 0.75}
